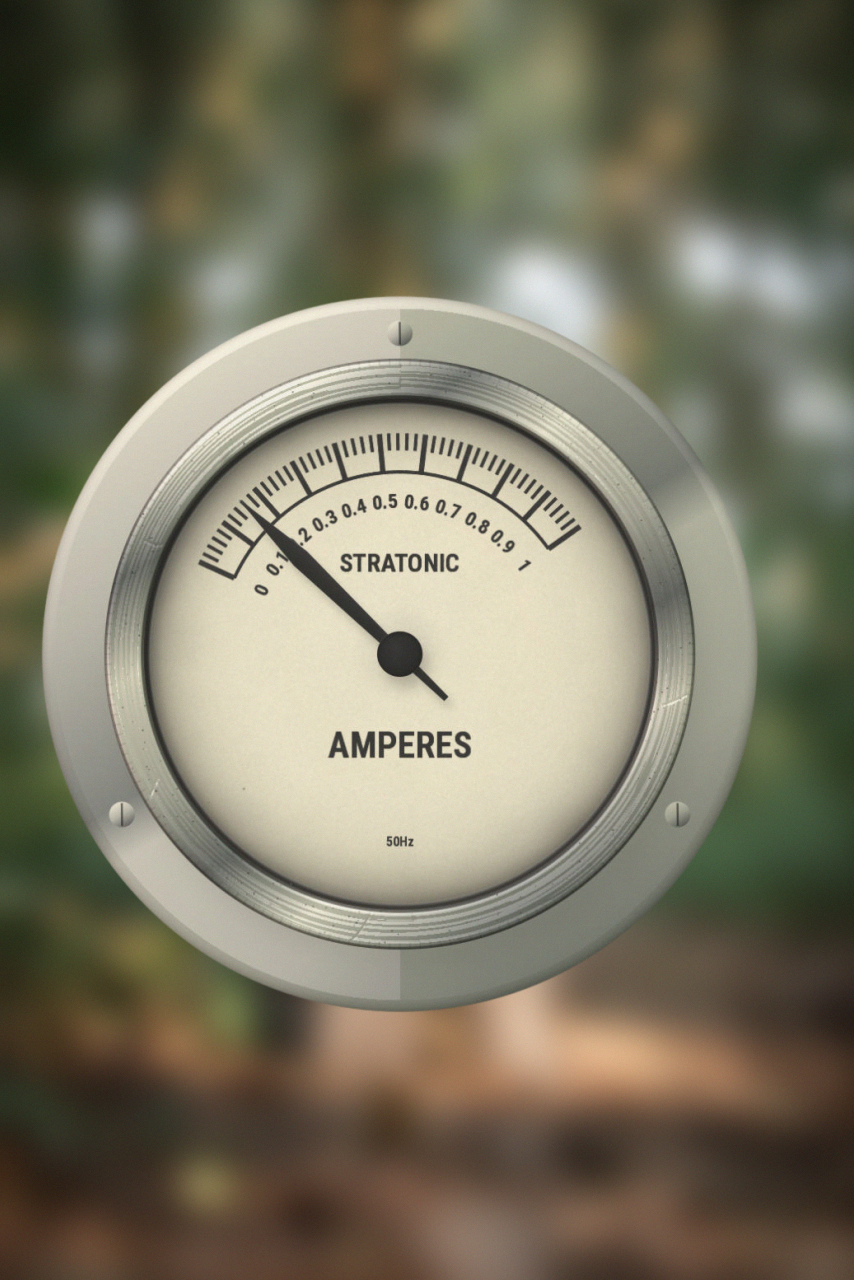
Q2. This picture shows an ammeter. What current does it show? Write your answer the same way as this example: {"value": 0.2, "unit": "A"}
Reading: {"value": 0.16, "unit": "A"}
